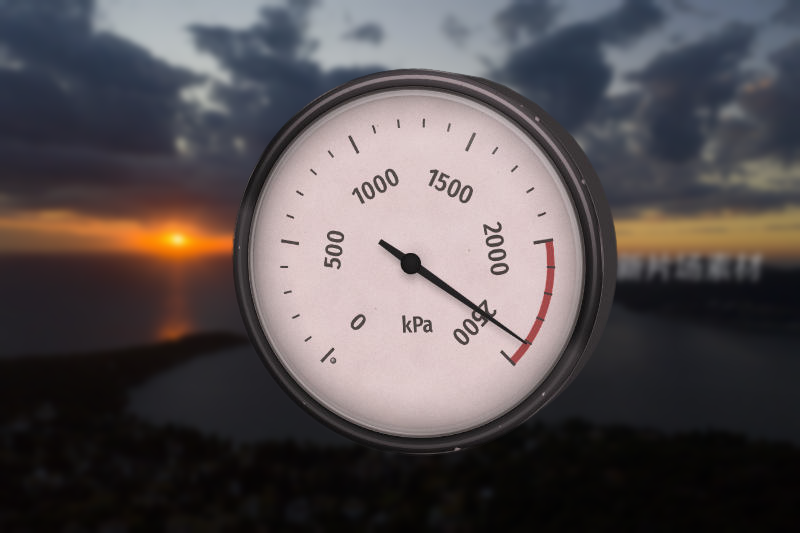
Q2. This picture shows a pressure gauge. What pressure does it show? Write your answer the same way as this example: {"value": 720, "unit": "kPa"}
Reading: {"value": 2400, "unit": "kPa"}
